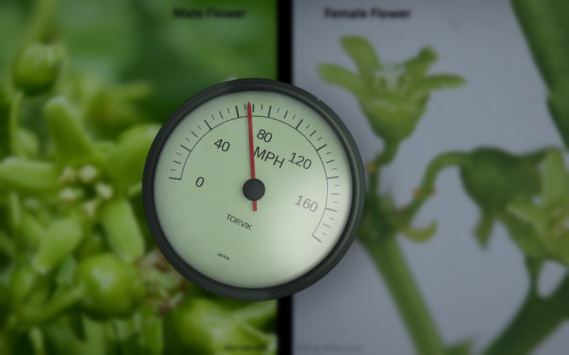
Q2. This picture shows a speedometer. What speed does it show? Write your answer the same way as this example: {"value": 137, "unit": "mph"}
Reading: {"value": 67.5, "unit": "mph"}
